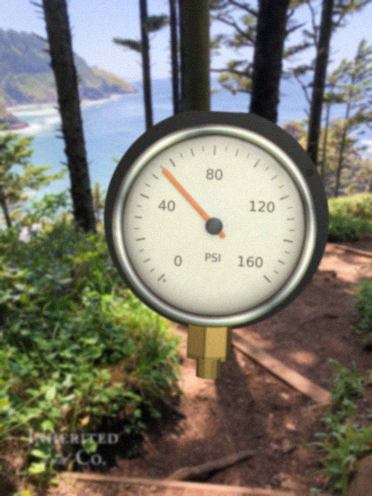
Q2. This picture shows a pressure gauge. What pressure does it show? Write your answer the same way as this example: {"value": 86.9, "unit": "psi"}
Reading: {"value": 55, "unit": "psi"}
